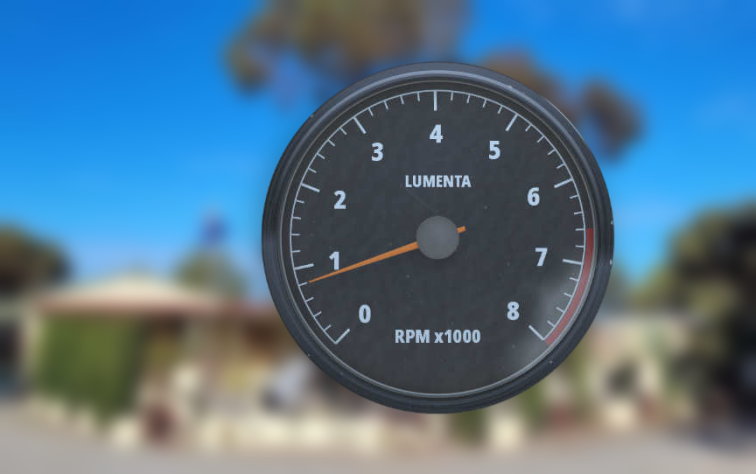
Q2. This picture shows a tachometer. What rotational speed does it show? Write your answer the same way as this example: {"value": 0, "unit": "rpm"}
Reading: {"value": 800, "unit": "rpm"}
